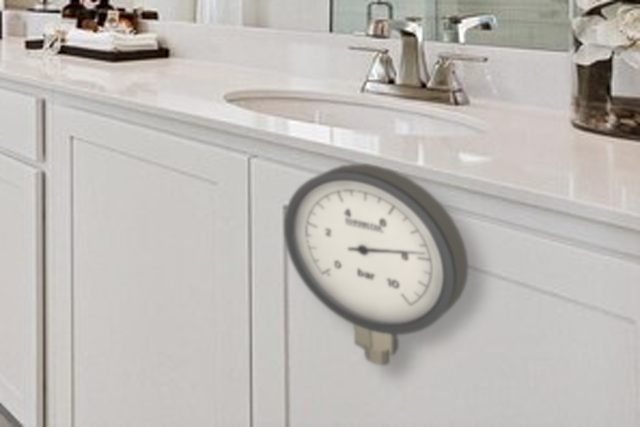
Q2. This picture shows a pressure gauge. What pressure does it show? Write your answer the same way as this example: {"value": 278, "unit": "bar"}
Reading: {"value": 7.75, "unit": "bar"}
